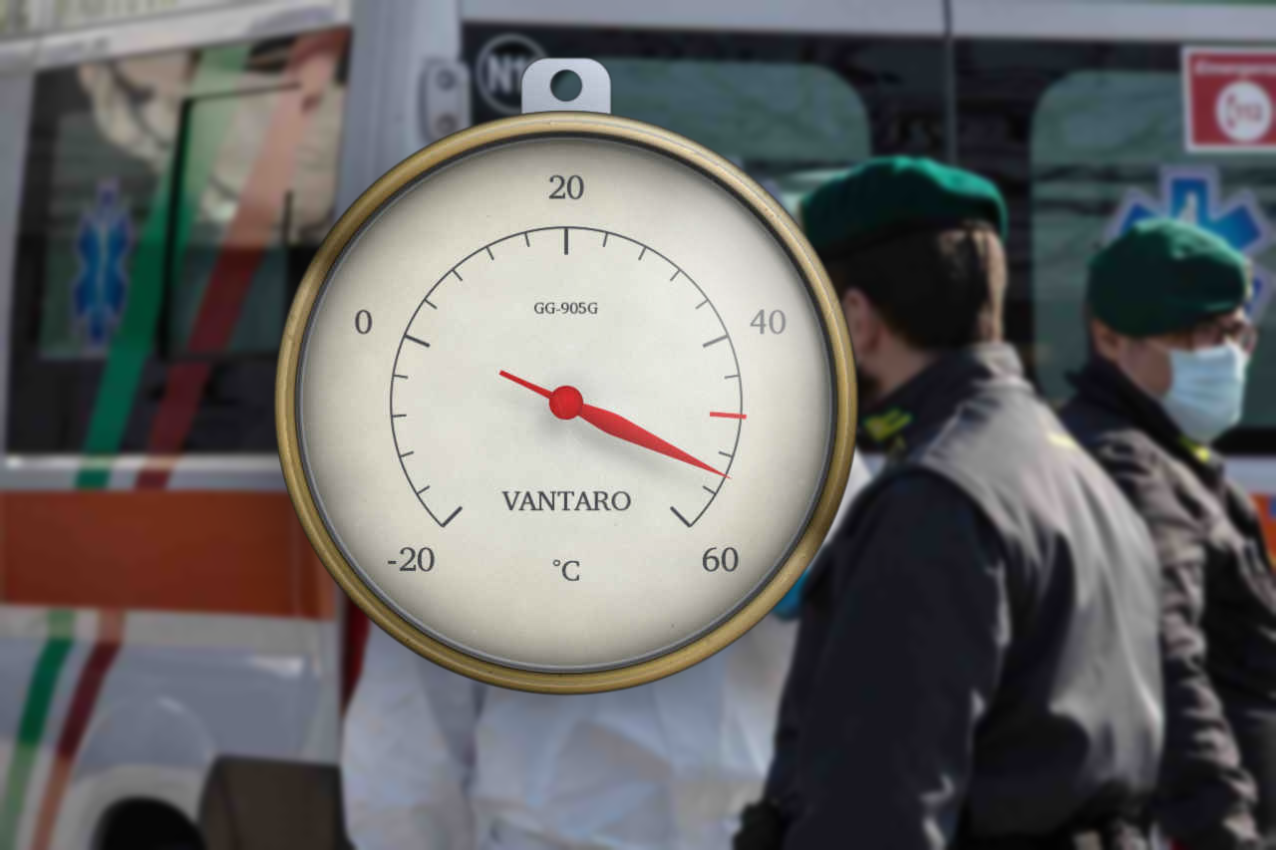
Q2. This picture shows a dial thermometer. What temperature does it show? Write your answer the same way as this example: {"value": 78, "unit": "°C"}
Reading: {"value": 54, "unit": "°C"}
